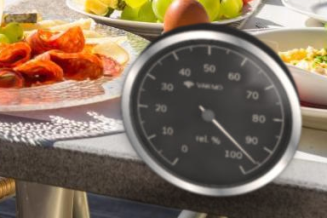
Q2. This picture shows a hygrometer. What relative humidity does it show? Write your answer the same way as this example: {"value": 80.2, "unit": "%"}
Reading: {"value": 95, "unit": "%"}
